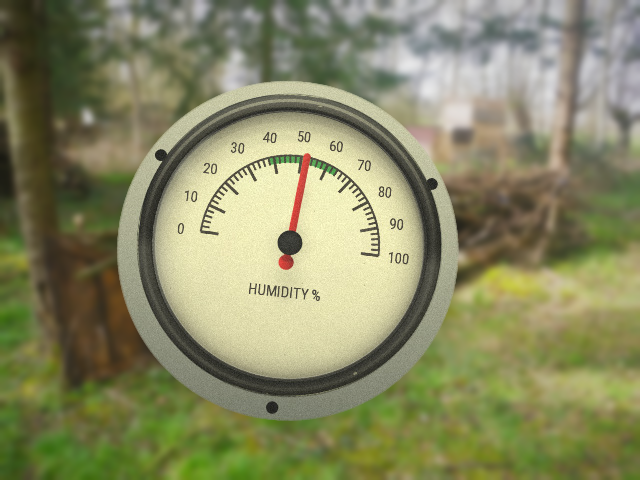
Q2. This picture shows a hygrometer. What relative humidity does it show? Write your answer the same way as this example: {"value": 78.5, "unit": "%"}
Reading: {"value": 52, "unit": "%"}
